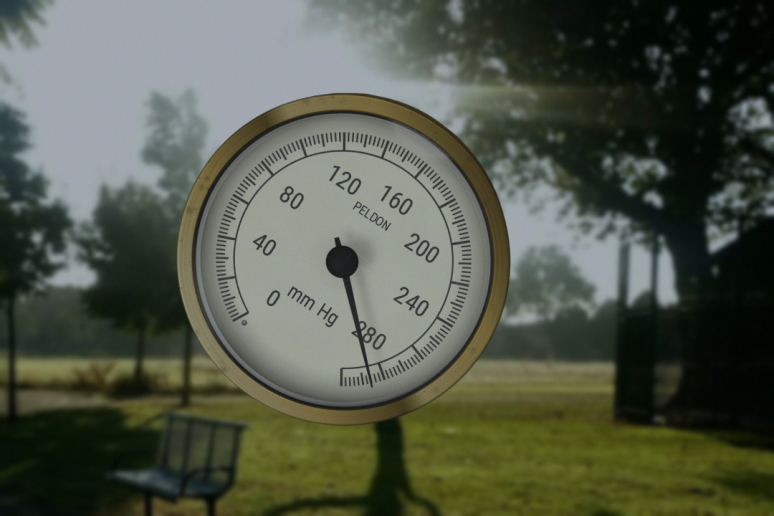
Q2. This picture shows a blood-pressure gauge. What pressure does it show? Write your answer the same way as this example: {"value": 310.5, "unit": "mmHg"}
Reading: {"value": 286, "unit": "mmHg"}
